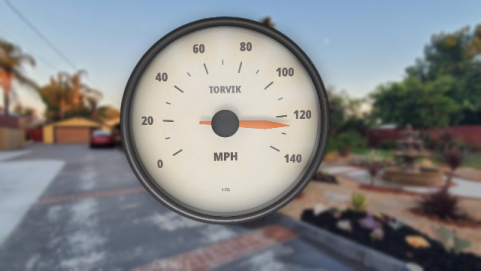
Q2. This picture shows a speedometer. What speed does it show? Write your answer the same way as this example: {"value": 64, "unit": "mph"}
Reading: {"value": 125, "unit": "mph"}
